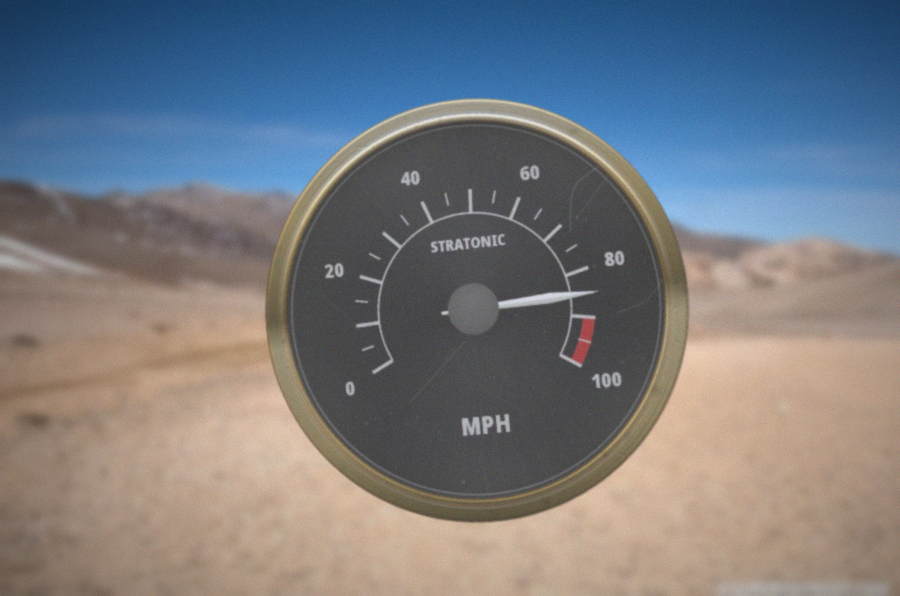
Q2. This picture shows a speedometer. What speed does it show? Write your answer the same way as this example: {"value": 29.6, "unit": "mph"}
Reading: {"value": 85, "unit": "mph"}
